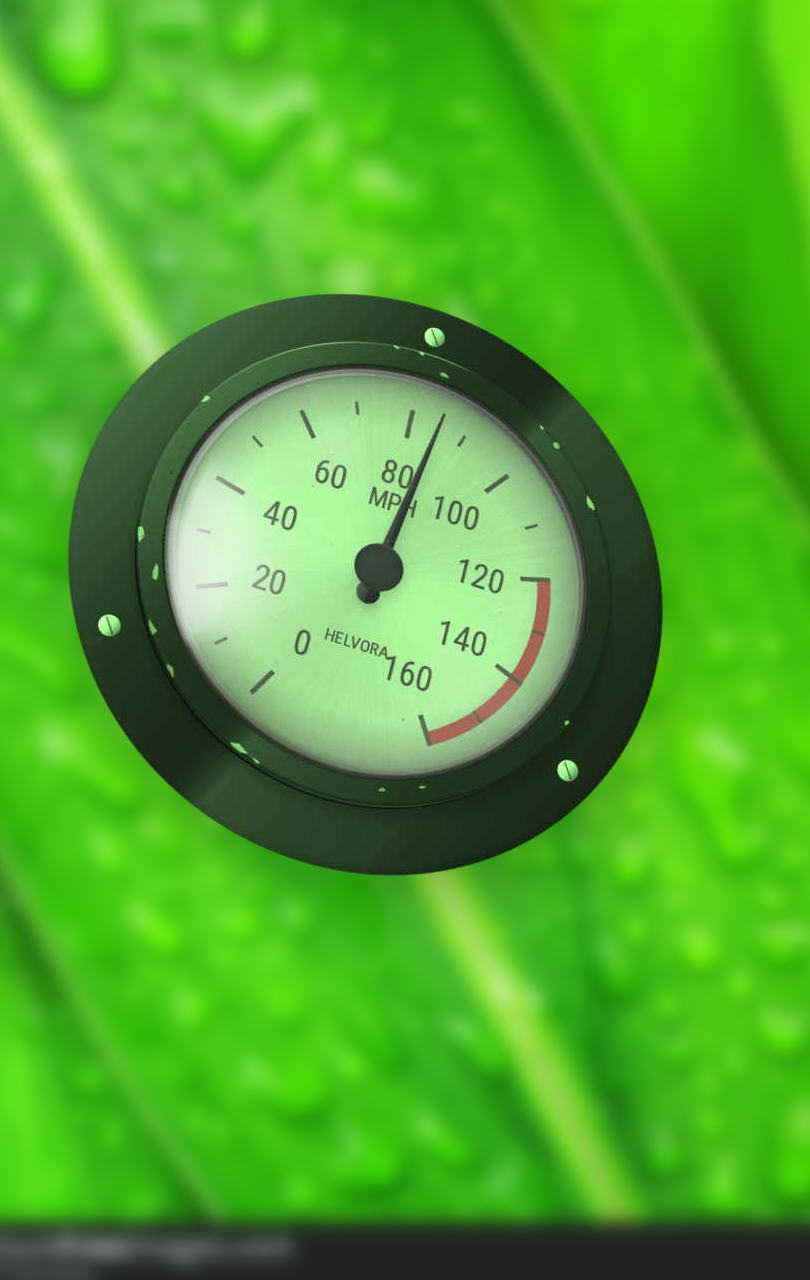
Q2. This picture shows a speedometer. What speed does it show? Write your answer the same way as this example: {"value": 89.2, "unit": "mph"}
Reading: {"value": 85, "unit": "mph"}
